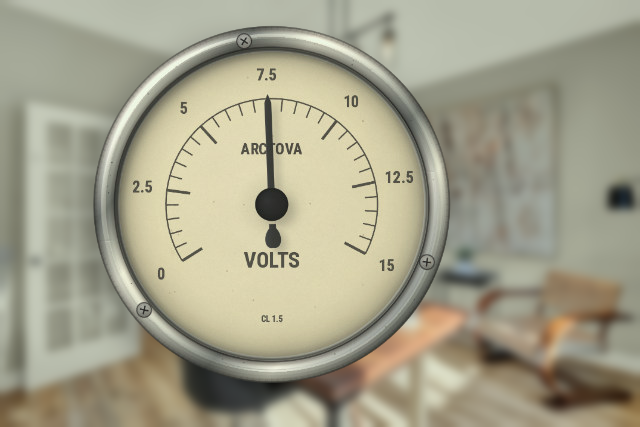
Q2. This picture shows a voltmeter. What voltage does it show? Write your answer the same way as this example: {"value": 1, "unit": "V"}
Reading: {"value": 7.5, "unit": "V"}
